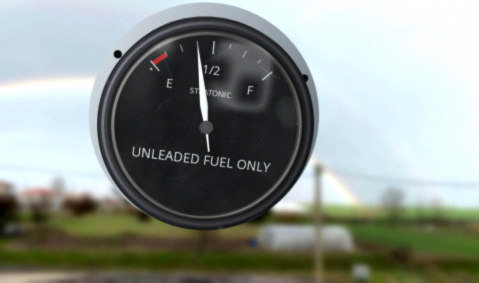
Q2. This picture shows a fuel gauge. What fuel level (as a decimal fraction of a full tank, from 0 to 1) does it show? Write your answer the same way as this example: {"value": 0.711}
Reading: {"value": 0.375}
